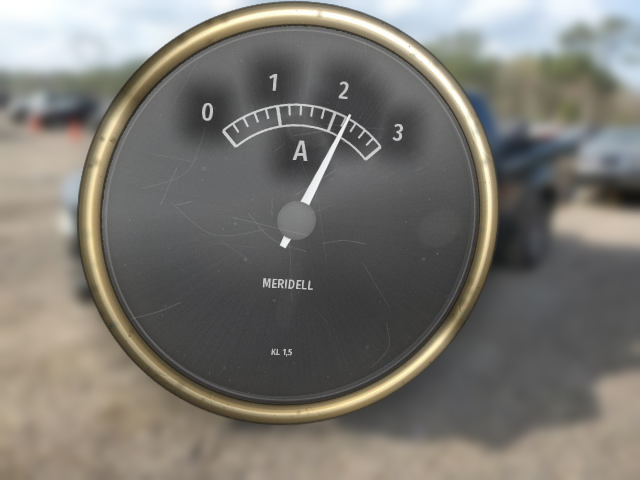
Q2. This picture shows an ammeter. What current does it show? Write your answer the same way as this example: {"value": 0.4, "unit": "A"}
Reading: {"value": 2.2, "unit": "A"}
